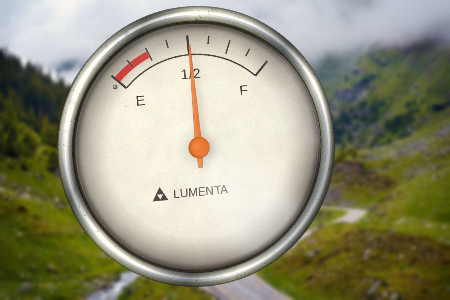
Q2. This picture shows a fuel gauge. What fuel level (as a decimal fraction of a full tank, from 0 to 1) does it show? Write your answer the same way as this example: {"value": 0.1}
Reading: {"value": 0.5}
